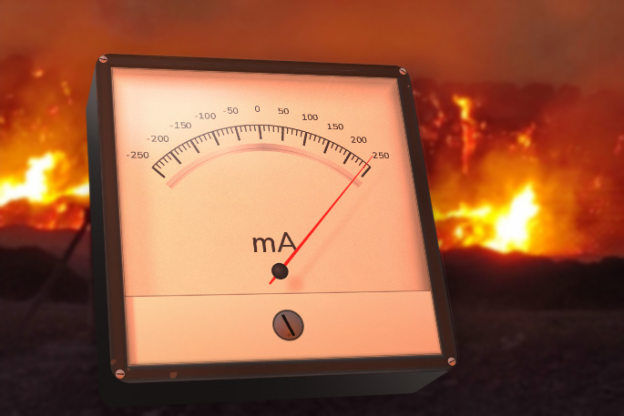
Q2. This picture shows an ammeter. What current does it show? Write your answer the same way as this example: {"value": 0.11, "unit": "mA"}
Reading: {"value": 240, "unit": "mA"}
